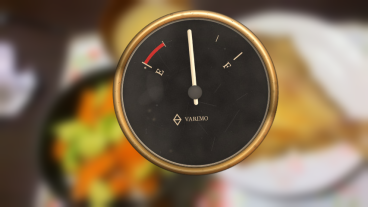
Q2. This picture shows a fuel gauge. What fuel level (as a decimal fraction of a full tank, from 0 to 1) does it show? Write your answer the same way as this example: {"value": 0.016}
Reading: {"value": 0.5}
